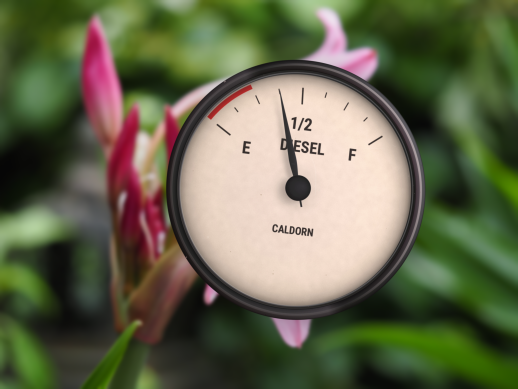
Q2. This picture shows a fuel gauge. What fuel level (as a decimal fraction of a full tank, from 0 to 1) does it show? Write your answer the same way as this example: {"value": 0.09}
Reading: {"value": 0.375}
